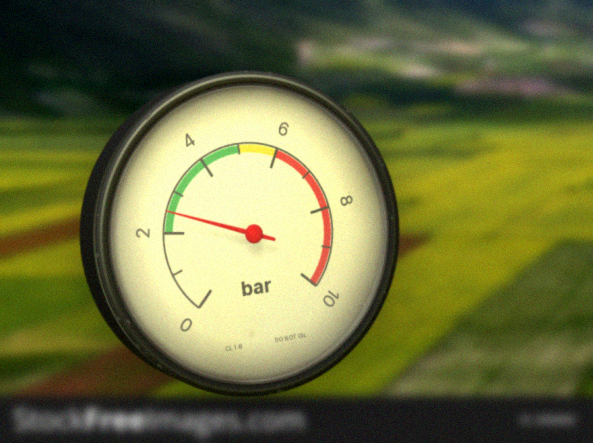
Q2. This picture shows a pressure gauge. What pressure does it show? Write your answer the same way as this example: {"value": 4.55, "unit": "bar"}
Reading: {"value": 2.5, "unit": "bar"}
